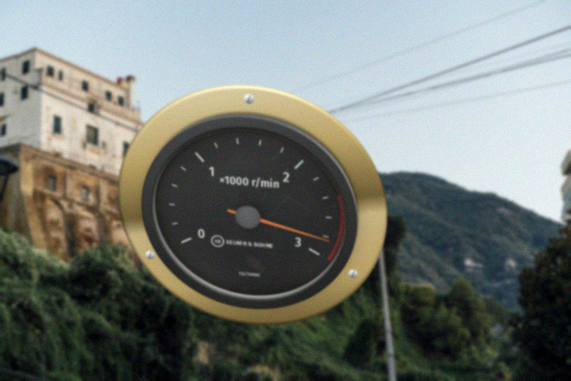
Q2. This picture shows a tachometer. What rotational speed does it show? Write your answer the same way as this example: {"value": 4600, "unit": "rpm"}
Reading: {"value": 2800, "unit": "rpm"}
